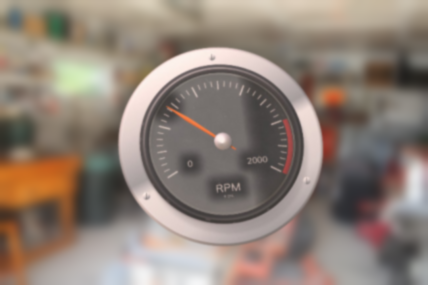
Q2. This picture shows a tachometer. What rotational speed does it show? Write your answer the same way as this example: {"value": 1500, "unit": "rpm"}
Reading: {"value": 550, "unit": "rpm"}
